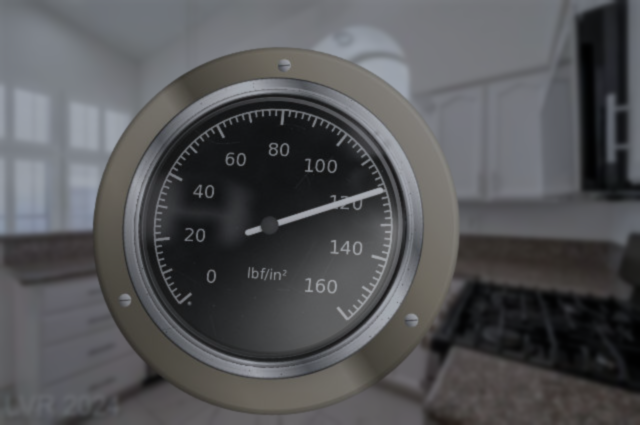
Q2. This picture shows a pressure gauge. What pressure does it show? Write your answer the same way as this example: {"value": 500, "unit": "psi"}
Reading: {"value": 120, "unit": "psi"}
